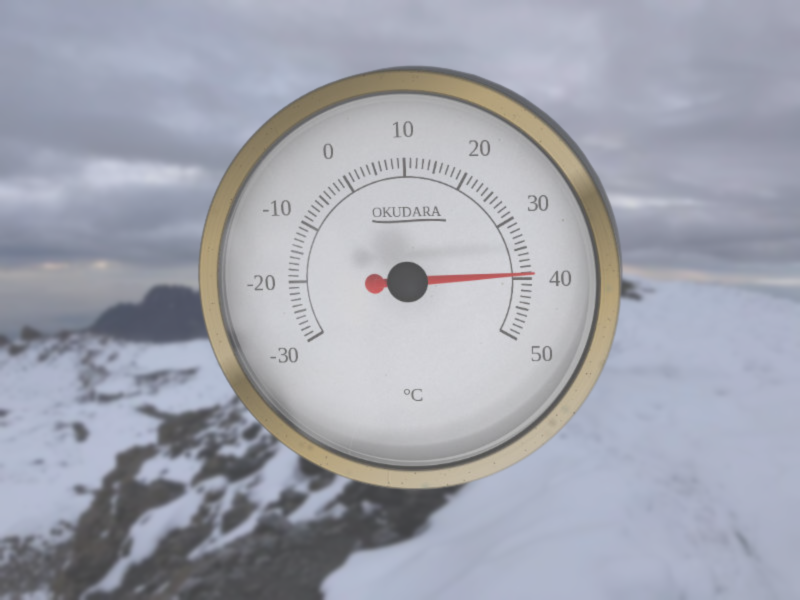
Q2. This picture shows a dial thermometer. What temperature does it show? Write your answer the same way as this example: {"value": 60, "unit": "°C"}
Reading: {"value": 39, "unit": "°C"}
